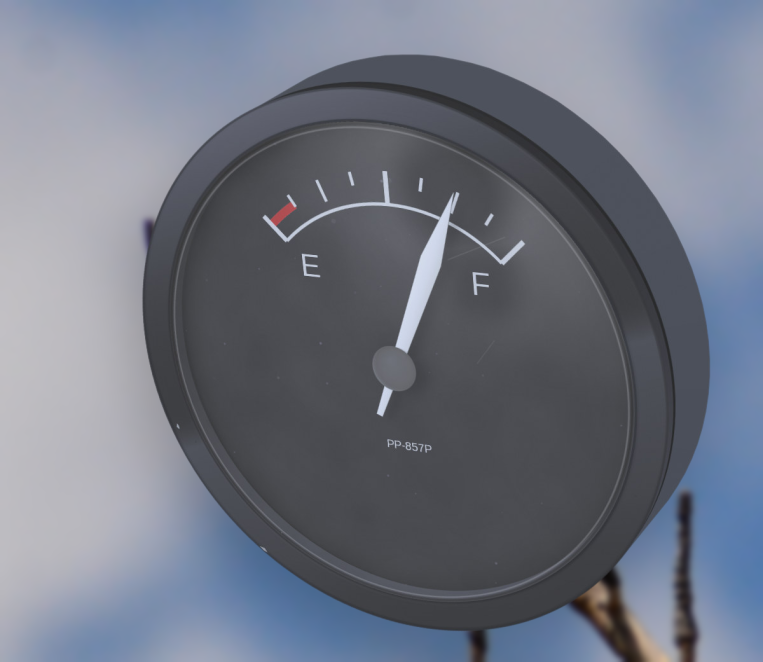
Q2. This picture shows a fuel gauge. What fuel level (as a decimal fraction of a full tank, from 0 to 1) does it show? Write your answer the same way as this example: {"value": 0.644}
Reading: {"value": 0.75}
